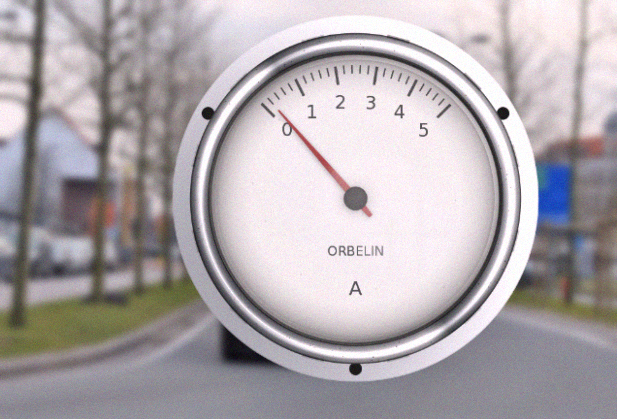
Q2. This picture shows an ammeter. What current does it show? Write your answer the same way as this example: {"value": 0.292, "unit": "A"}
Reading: {"value": 0.2, "unit": "A"}
